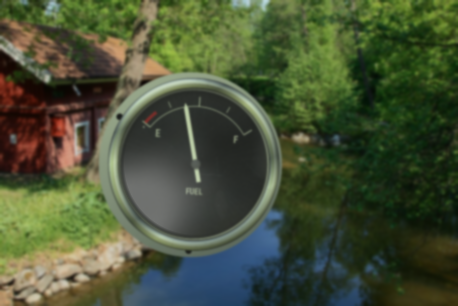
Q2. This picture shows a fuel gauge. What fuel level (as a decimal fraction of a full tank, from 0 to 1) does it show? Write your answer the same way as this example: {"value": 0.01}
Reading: {"value": 0.375}
